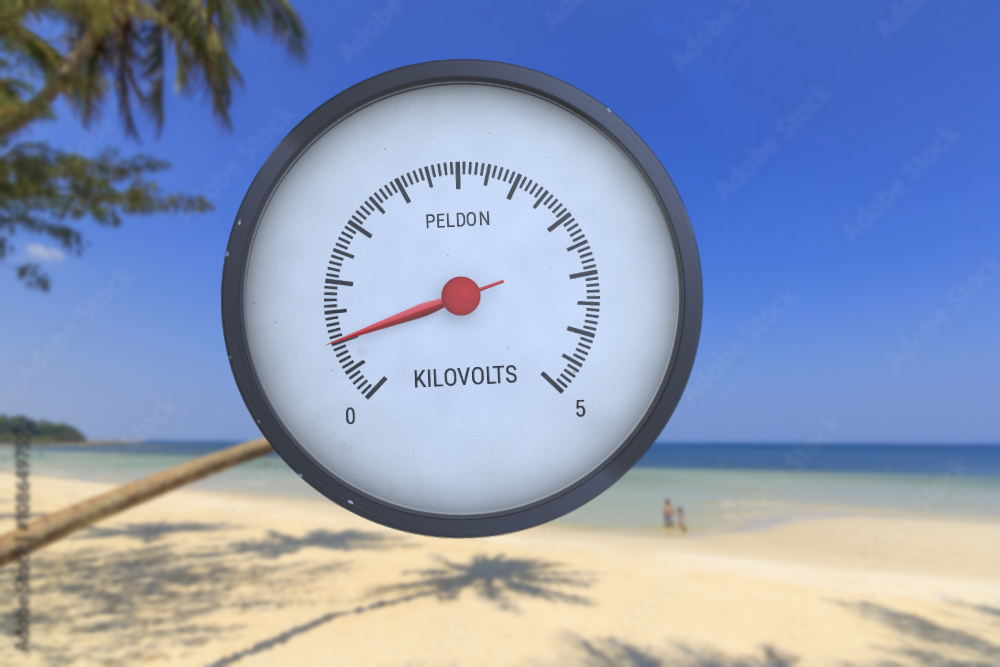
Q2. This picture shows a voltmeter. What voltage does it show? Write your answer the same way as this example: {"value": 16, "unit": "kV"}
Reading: {"value": 0.5, "unit": "kV"}
